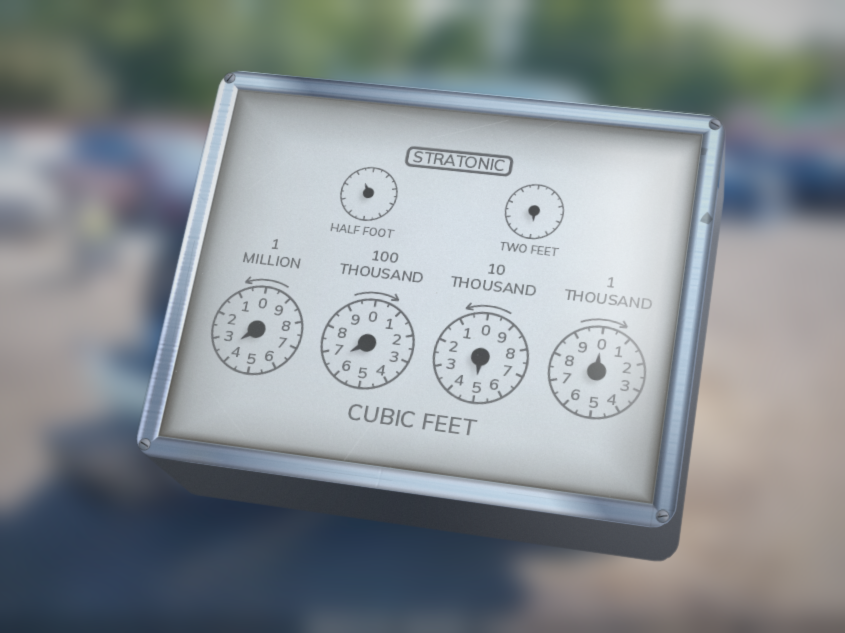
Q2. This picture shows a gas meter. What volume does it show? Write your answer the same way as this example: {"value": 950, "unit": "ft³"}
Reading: {"value": 365000, "unit": "ft³"}
